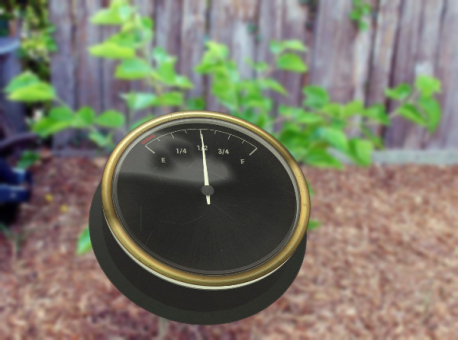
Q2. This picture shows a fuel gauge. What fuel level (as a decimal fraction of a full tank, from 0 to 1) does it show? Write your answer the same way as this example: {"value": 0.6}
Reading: {"value": 0.5}
